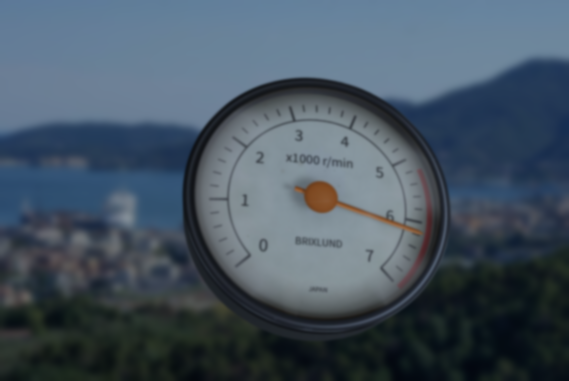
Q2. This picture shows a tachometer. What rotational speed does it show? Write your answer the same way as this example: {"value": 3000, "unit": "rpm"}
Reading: {"value": 6200, "unit": "rpm"}
